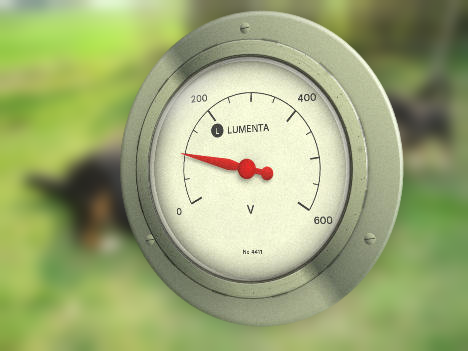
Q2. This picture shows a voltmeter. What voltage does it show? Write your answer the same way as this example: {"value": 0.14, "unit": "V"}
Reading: {"value": 100, "unit": "V"}
